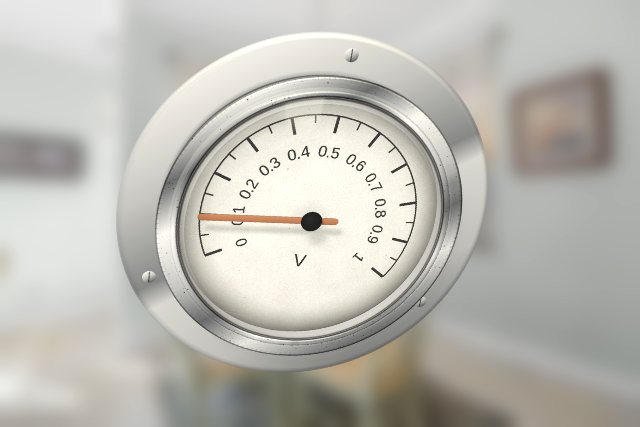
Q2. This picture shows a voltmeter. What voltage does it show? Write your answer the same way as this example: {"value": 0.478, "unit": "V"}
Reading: {"value": 0.1, "unit": "V"}
